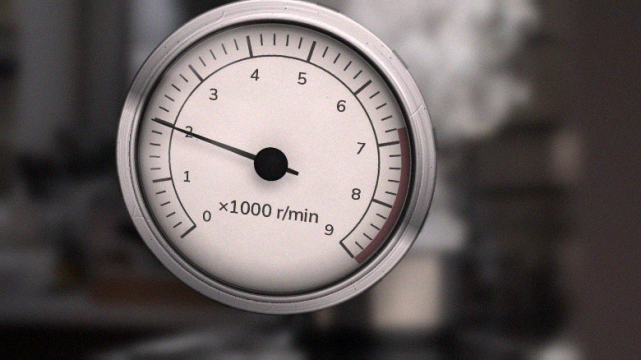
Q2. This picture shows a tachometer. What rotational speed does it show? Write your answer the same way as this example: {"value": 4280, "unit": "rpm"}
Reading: {"value": 2000, "unit": "rpm"}
